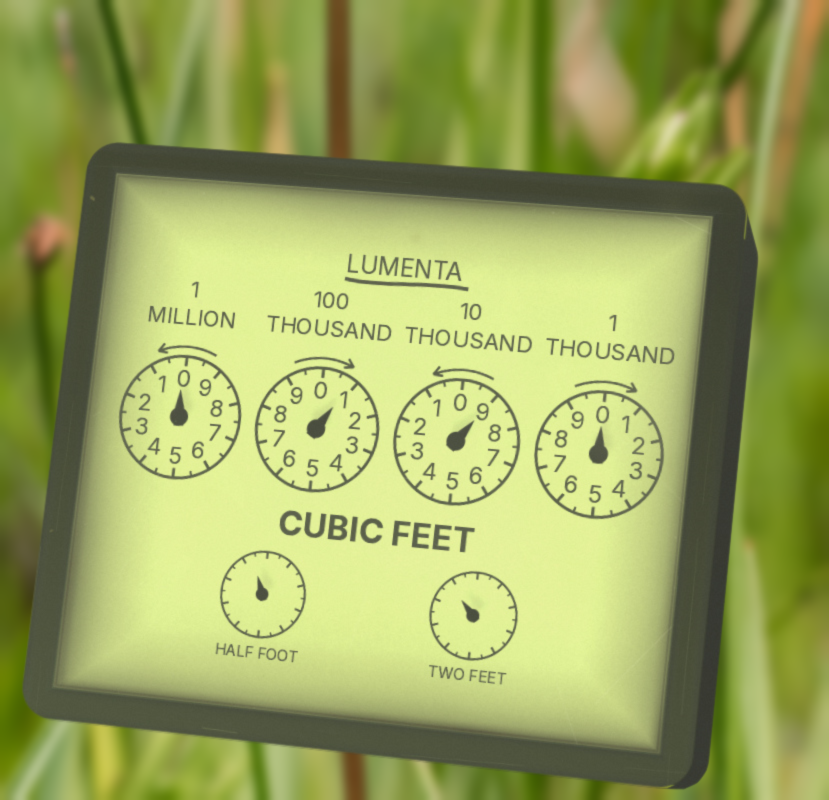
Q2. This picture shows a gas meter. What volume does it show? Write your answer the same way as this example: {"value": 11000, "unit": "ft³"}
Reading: {"value": 9000, "unit": "ft³"}
